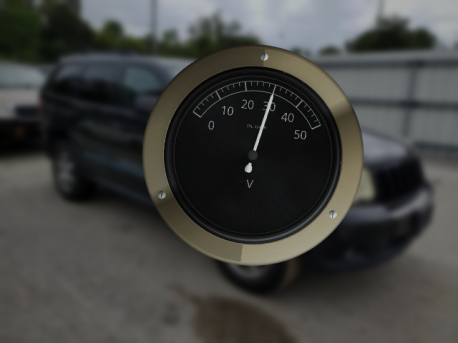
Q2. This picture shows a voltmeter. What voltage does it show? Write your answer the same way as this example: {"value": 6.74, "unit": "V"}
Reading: {"value": 30, "unit": "V"}
